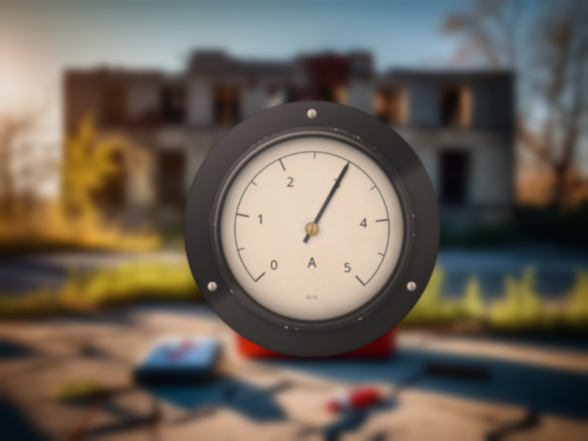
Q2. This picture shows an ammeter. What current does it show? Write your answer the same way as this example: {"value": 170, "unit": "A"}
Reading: {"value": 3, "unit": "A"}
